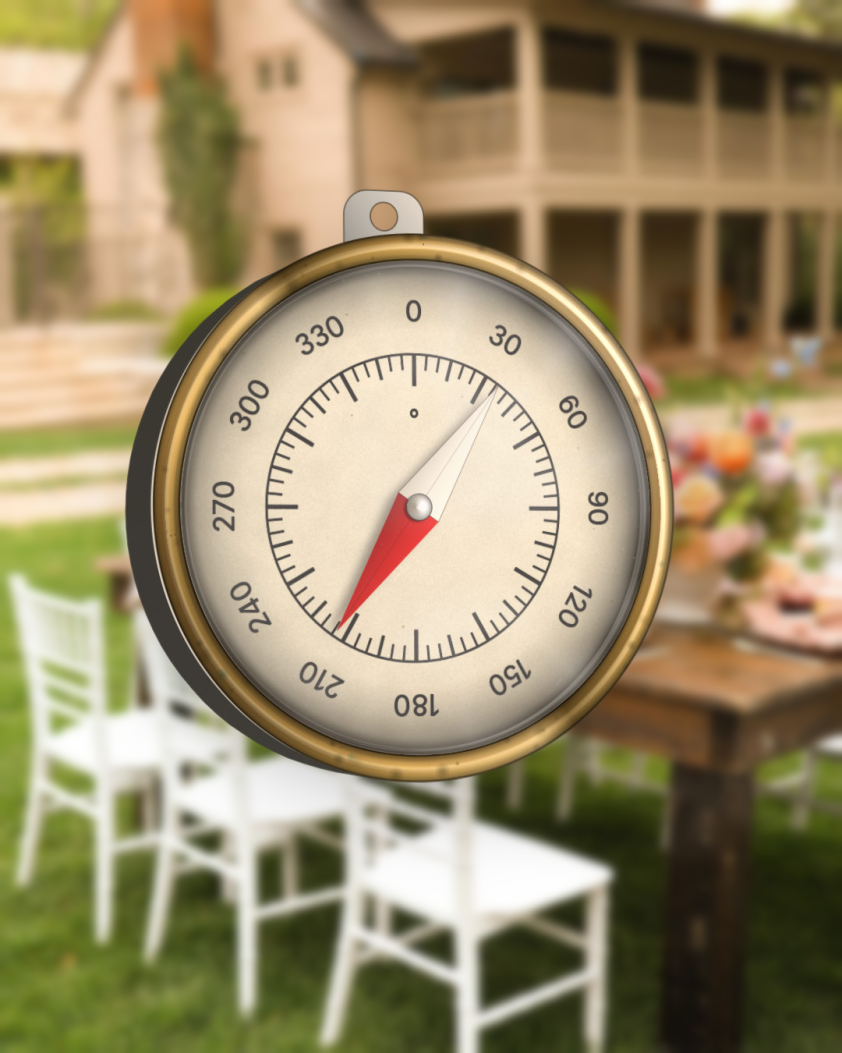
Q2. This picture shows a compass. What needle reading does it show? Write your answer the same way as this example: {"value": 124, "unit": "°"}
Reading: {"value": 215, "unit": "°"}
